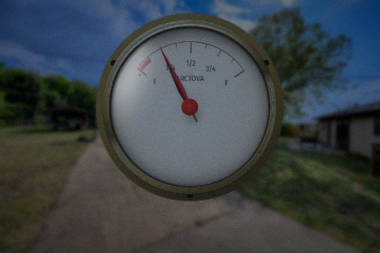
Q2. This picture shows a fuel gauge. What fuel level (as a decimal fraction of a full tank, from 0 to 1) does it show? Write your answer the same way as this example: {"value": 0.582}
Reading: {"value": 0.25}
